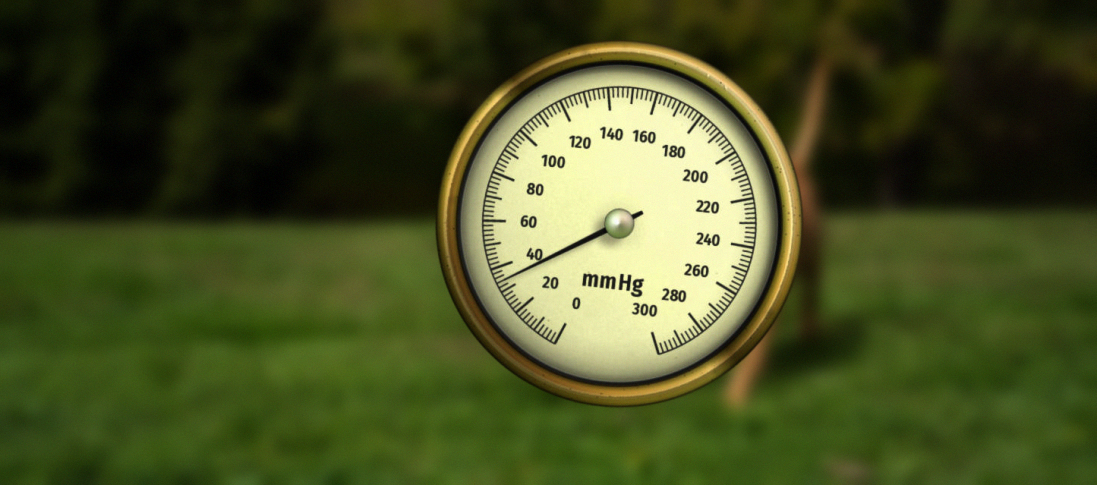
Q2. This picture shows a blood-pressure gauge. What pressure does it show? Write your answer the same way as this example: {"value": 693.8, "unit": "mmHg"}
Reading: {"value": 34, "unit": "mmHg"}
